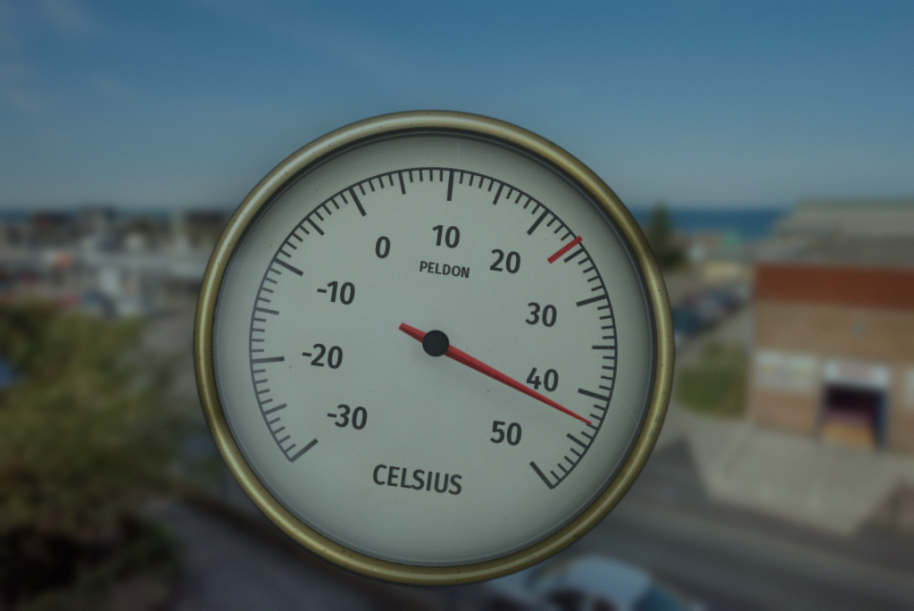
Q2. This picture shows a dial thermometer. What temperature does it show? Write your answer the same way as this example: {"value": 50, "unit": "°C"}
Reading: {"value": 43, "unit": "°C"}
